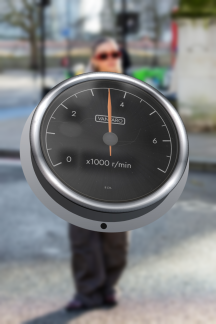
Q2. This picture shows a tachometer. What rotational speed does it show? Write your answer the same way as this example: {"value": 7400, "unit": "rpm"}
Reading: {"value": 3500, "unit": "rpm"}
